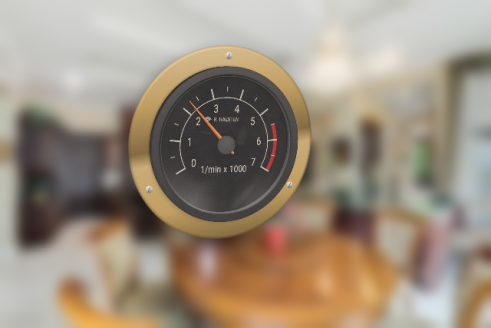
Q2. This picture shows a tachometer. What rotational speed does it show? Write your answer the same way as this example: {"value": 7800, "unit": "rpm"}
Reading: {"value": 2250, "unit": "rpm"}
